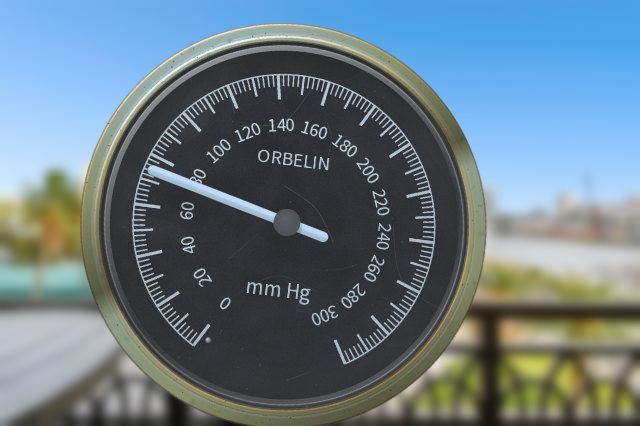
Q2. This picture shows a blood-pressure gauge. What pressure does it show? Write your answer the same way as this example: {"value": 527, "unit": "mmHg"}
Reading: {"value": 74, "unit": "mmHg"}
